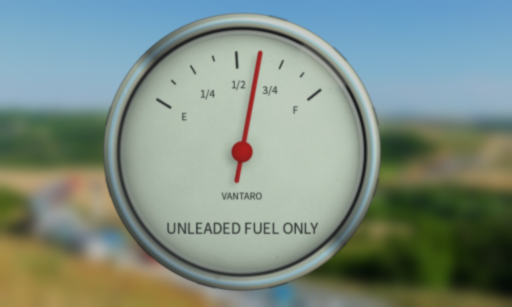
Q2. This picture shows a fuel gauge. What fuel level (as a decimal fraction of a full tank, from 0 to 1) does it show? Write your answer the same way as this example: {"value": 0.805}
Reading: {"value": 0.625}
